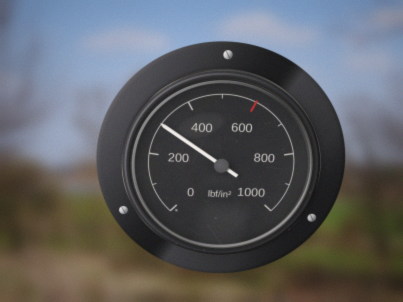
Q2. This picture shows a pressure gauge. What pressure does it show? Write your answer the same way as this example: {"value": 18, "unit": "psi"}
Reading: {"value": 300, "unit": "psi"}
